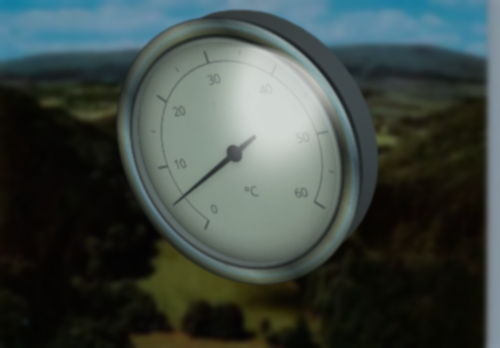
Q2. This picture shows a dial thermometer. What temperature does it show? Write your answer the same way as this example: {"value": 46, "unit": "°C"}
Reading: {"value": 5, "unit": "°C"}
